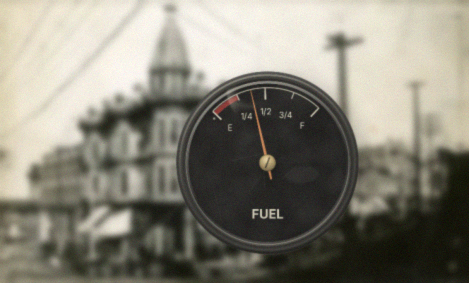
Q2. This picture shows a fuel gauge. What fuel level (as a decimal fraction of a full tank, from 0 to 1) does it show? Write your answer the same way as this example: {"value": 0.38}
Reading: {"value": 0.375}
